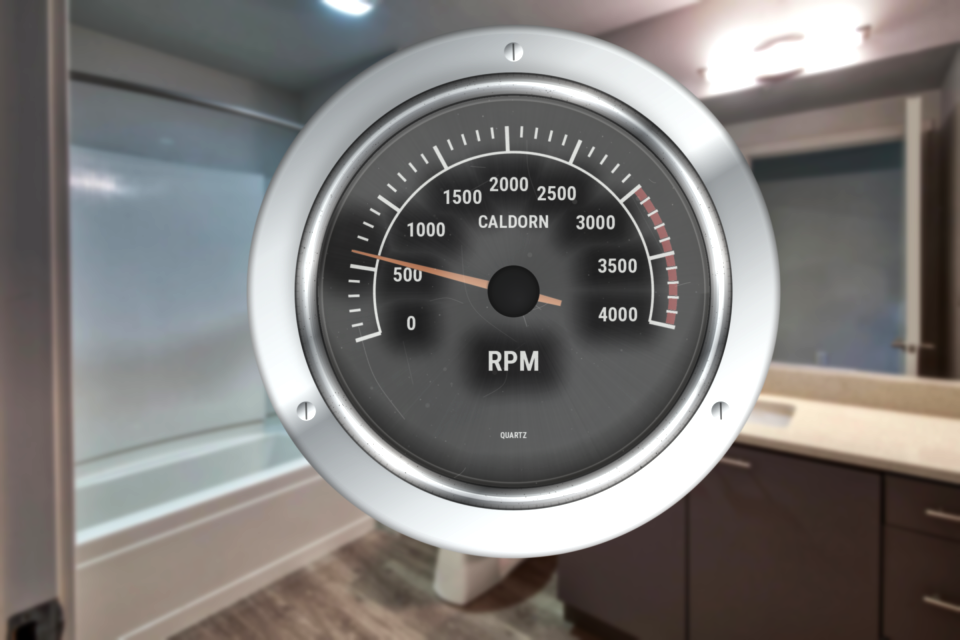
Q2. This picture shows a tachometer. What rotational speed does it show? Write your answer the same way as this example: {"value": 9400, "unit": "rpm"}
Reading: {"value": 600, "unit": "rpm"}
